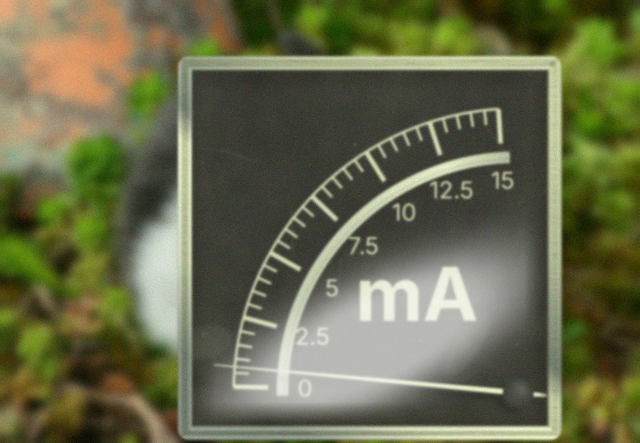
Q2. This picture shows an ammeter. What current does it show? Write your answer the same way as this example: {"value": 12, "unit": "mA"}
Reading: {"value": 0.75, "unit": "mA"}
